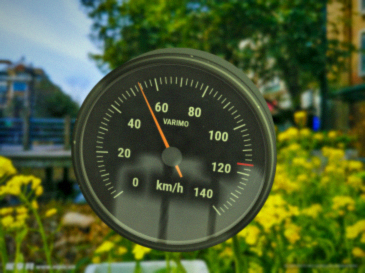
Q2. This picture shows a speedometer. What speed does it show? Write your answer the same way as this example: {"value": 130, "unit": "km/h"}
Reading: {"value": 54, "unit": "km/h"}
